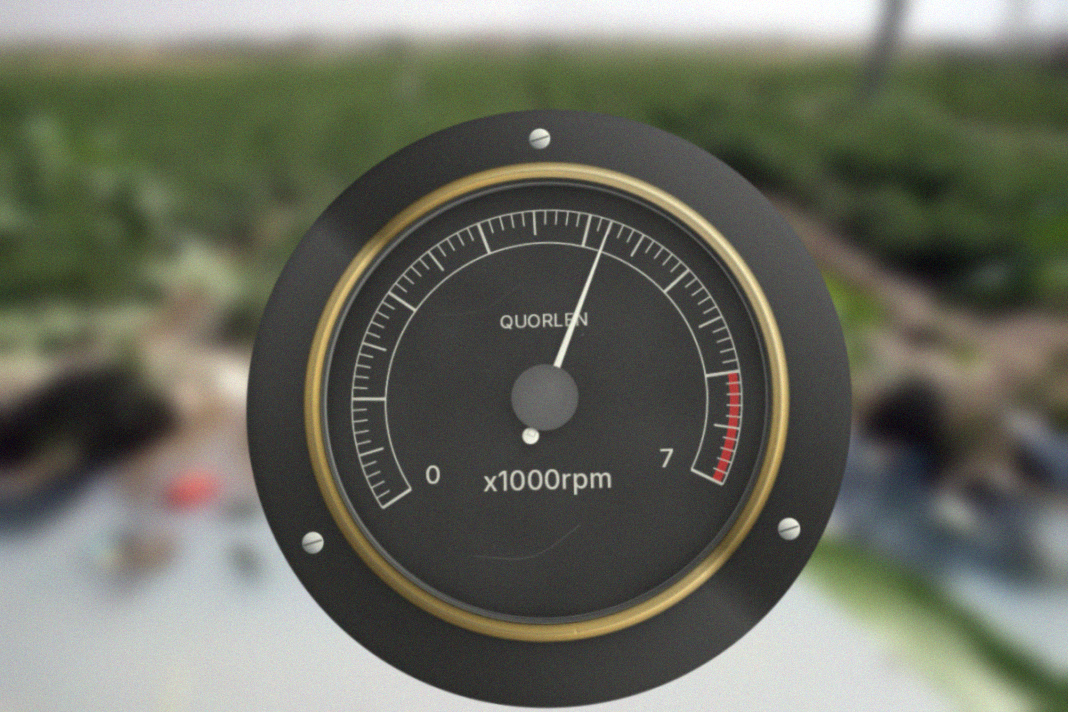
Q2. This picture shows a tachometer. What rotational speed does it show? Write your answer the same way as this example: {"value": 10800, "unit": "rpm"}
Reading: {"value": 4200, "unit": "rpm"}
